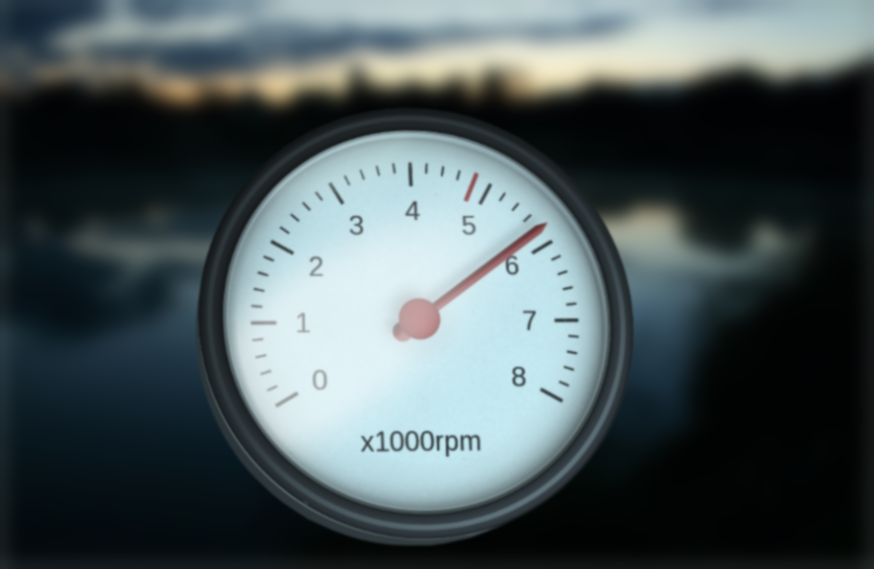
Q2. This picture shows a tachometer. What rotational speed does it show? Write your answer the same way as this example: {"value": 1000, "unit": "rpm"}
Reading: {"value": 5800, "unit": "rpm"}
